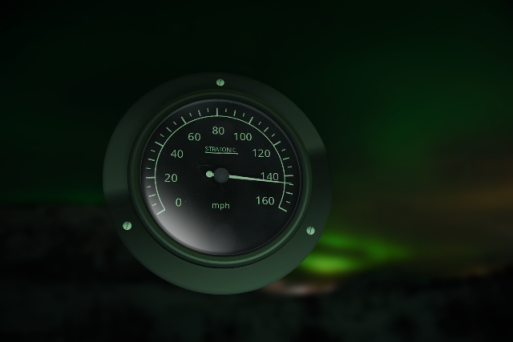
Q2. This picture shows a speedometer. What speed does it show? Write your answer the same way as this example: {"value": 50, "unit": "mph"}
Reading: {"value": 145, "unit": "mph"}
